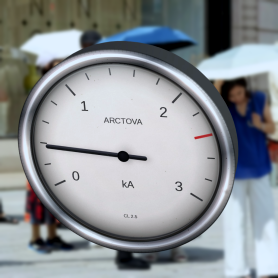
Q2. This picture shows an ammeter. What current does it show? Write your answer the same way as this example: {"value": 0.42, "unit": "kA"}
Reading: {"value": 0.4, "unit": "kA"}
